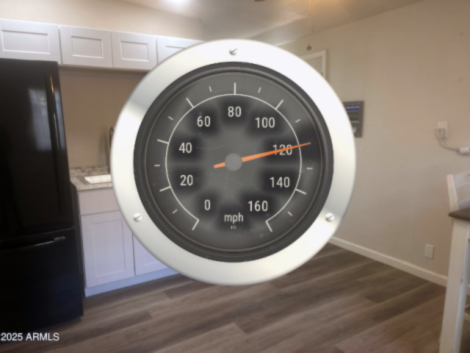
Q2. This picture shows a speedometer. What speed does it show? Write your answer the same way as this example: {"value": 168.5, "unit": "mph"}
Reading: {"value": 120, "unit": "mph"}
